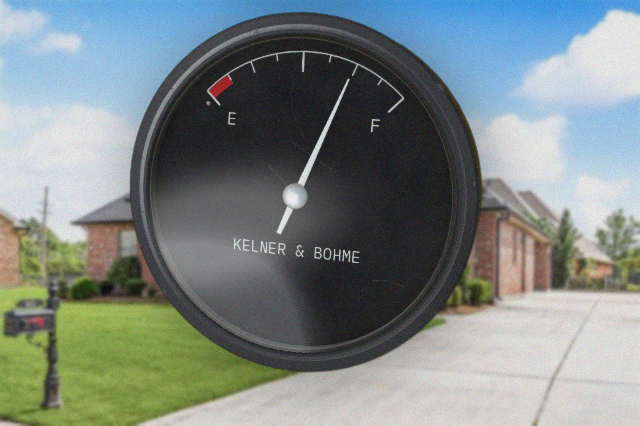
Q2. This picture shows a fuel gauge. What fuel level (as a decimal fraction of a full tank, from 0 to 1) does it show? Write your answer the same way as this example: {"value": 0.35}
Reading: {"value": 0.75}
